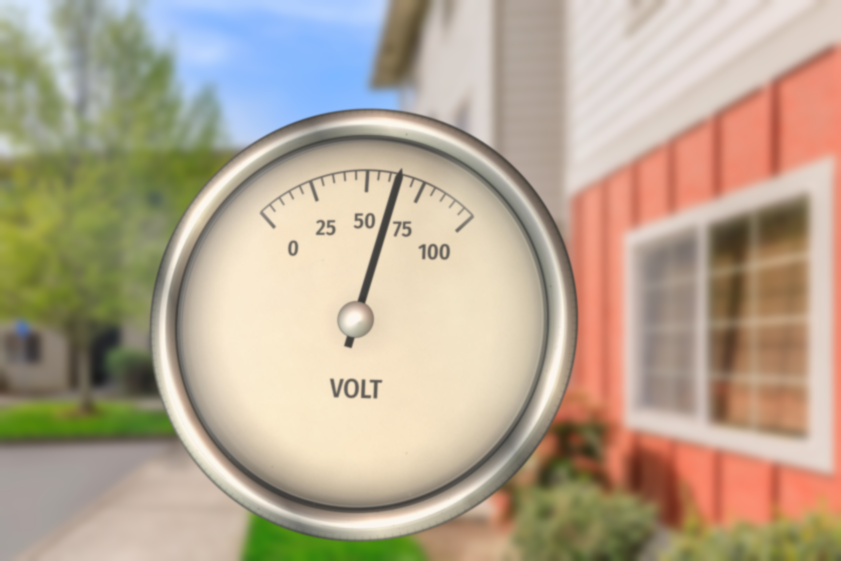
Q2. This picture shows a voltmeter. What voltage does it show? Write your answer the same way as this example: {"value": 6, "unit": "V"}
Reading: {"value": 65, "unit": "V"}
